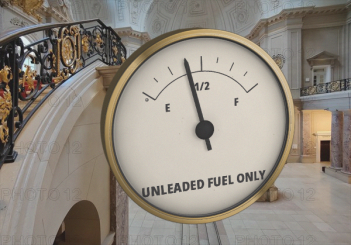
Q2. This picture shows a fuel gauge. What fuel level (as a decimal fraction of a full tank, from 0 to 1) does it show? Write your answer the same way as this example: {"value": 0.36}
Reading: {"value": 0.375}
